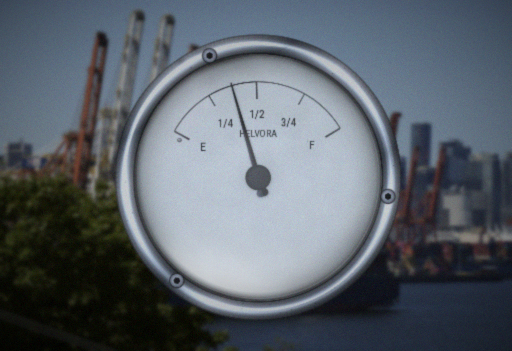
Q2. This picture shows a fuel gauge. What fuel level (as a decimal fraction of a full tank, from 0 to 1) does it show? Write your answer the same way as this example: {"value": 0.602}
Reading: {"value": 0.375}
